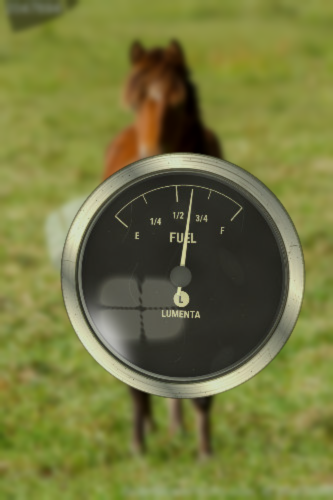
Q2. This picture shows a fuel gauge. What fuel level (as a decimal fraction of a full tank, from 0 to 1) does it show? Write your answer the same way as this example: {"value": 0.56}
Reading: {"value": 0.625}
